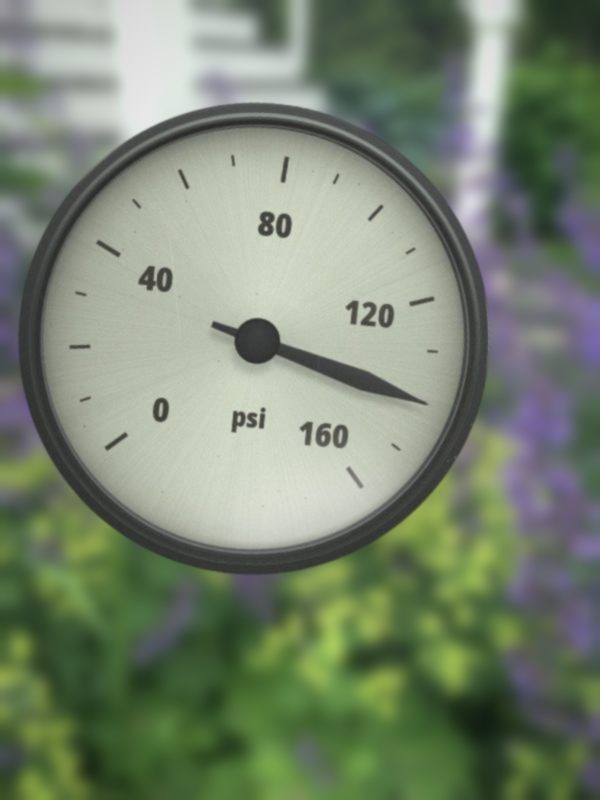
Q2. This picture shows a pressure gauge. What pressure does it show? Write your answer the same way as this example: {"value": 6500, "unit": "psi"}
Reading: {"value": 140, "unit": "psi"}
